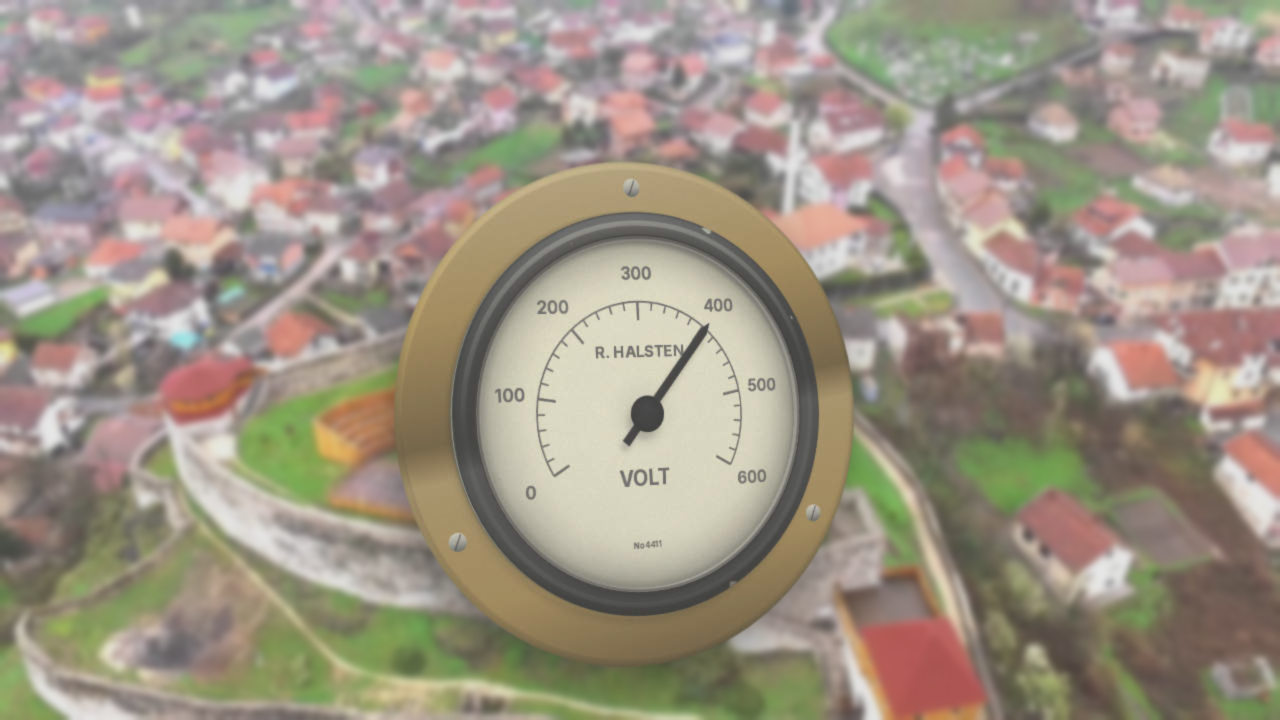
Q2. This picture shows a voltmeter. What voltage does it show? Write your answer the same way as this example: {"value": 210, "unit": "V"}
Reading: {"value": 400, "unit": "V"}
